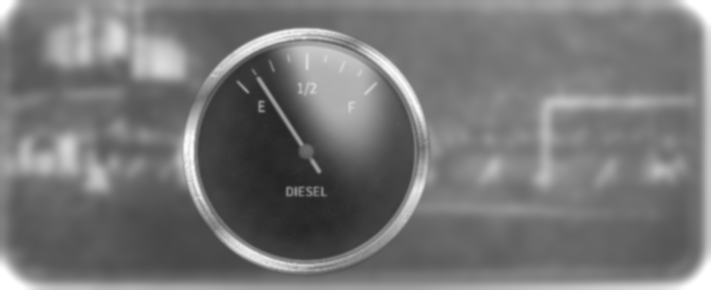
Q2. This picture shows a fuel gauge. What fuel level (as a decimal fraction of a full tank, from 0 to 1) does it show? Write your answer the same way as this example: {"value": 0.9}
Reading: {"value": 0.125}
